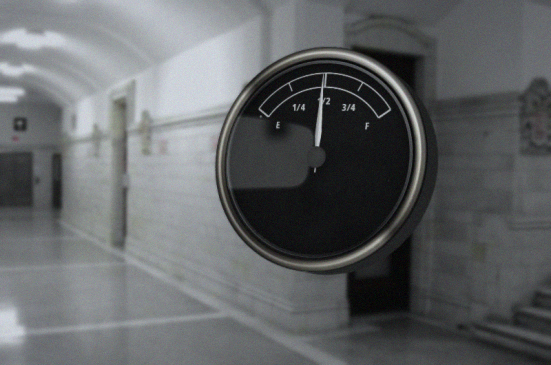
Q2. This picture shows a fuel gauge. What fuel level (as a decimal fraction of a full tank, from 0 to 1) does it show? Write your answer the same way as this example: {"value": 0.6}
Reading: {"value": 0.5}
